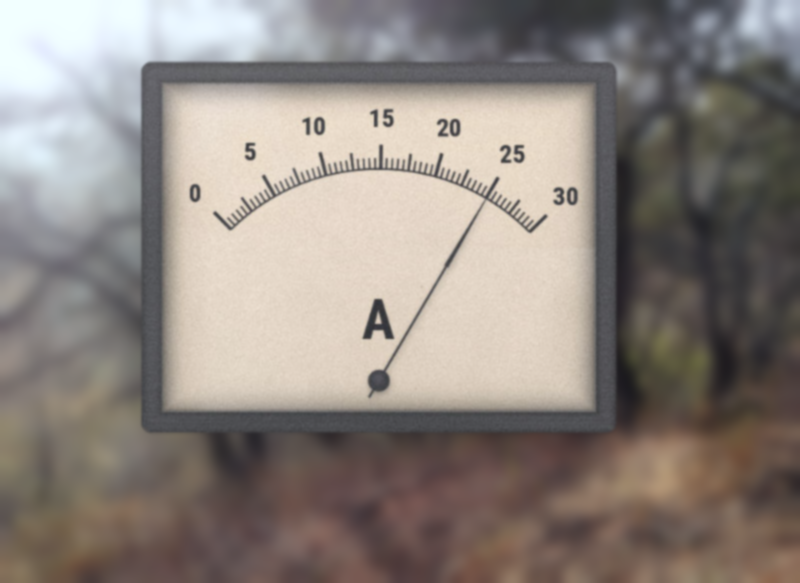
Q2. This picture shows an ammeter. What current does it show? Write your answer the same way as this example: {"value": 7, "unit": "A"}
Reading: {"value": 25, "unit": "A"}
